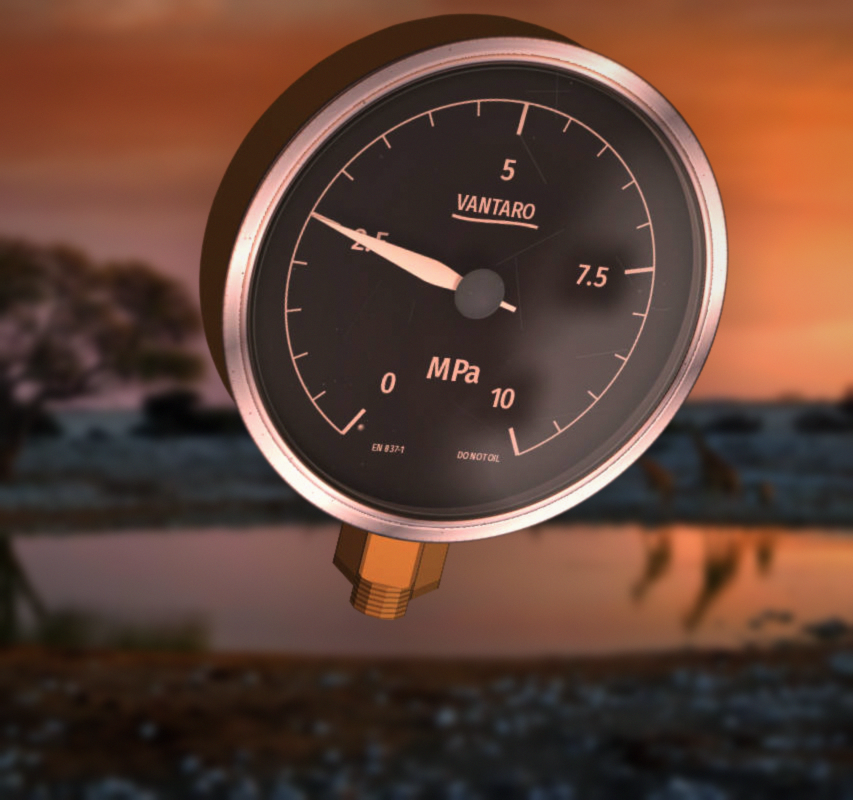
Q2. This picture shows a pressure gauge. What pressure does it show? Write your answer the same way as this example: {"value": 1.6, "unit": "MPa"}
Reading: {"value": 2.5, "unit": "MPa"}
